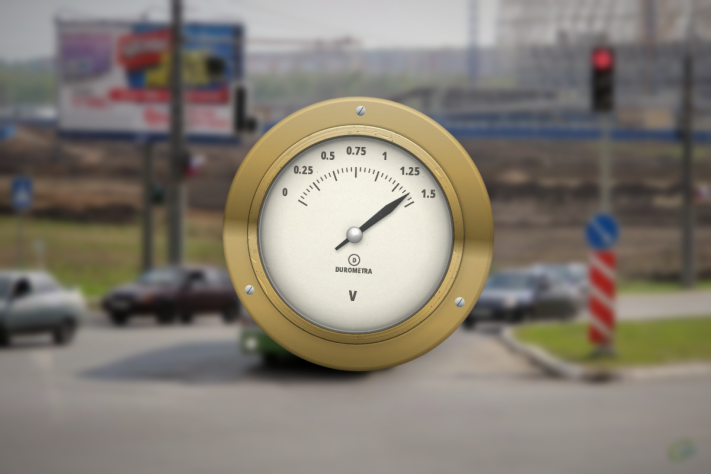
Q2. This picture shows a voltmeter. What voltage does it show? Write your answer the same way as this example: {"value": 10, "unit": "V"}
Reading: {"value": 1.4, "unit": "V"}
